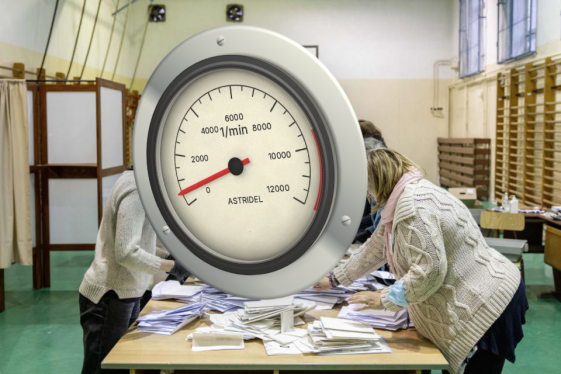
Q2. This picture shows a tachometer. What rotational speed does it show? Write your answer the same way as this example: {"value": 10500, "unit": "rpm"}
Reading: {"value": 500, "unit": "rpm"}
